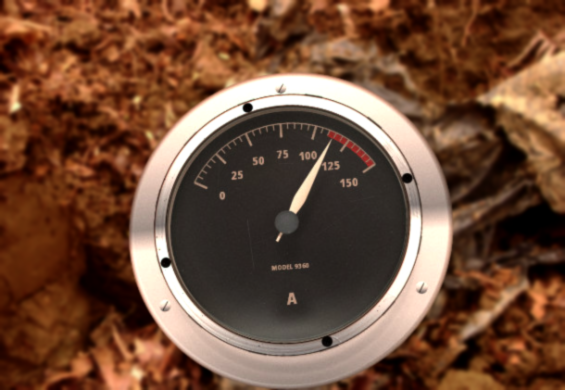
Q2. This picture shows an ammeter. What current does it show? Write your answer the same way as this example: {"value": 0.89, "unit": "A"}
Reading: {"value": 115, "unit": "A"}
